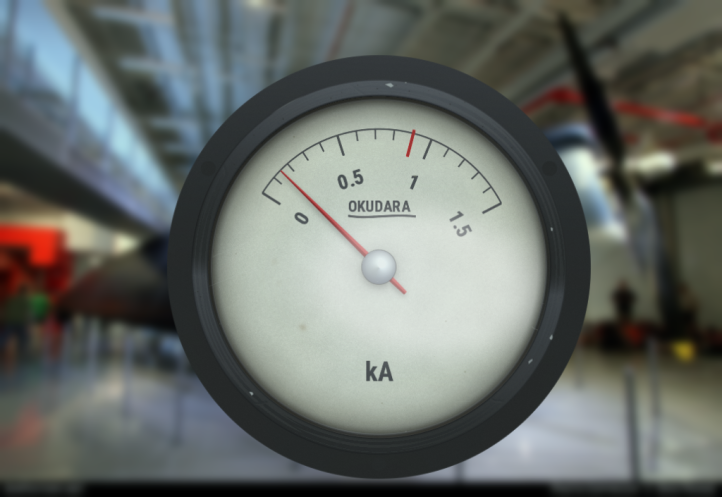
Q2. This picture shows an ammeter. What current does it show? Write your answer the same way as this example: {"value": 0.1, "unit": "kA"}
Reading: {"value": 0.15, "unit": "kA"}
